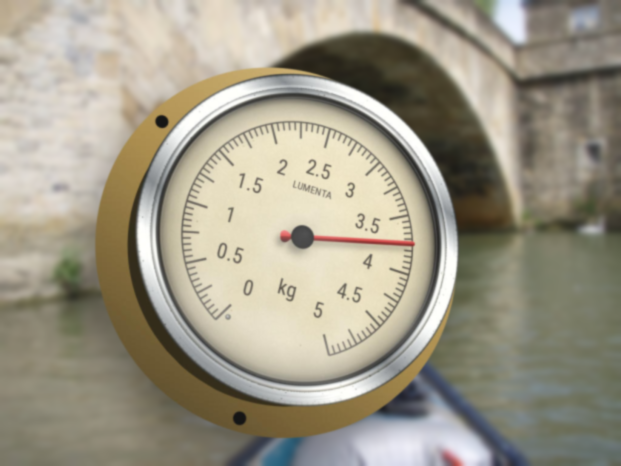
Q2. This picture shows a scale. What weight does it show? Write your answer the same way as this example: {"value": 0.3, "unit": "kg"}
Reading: {"value": 3.75, "unit": "kg"}
